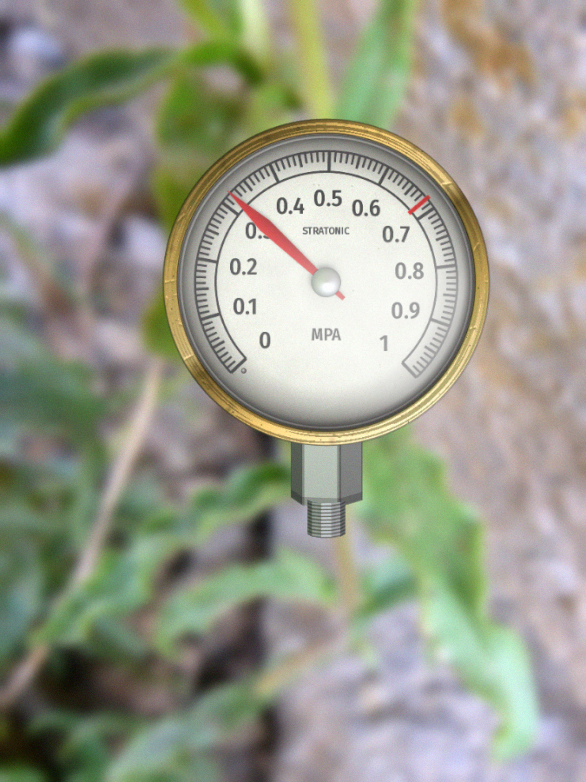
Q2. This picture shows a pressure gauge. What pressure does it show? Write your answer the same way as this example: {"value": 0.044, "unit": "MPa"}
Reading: {"value": 0.32, "unit": "MPa"}
